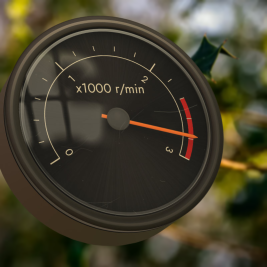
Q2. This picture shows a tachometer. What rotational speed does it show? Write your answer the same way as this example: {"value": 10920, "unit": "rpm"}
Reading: {"value": 2800, "unit": "rpm"}
